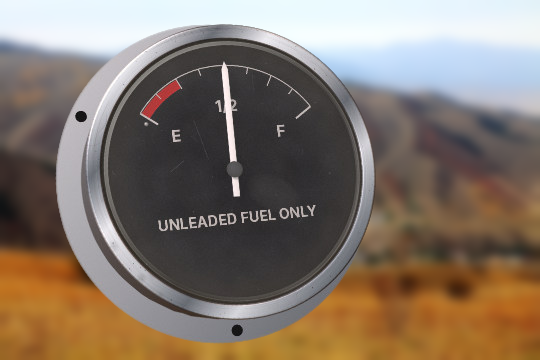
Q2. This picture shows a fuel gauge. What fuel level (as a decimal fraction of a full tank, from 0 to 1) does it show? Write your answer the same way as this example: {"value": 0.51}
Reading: {"value": 0.5}
